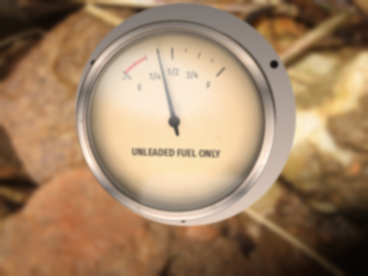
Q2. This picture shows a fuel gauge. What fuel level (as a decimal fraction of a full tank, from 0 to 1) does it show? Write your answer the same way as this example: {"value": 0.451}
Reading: {"value": 0.375}
